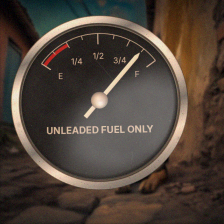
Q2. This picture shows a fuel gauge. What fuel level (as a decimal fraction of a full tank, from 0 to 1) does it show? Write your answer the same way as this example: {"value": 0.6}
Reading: {"value": 0.875}
